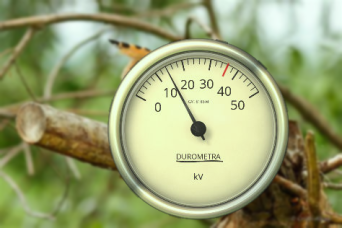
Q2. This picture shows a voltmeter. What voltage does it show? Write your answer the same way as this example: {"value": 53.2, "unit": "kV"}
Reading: {"value": 14, "unit": "kV"}
